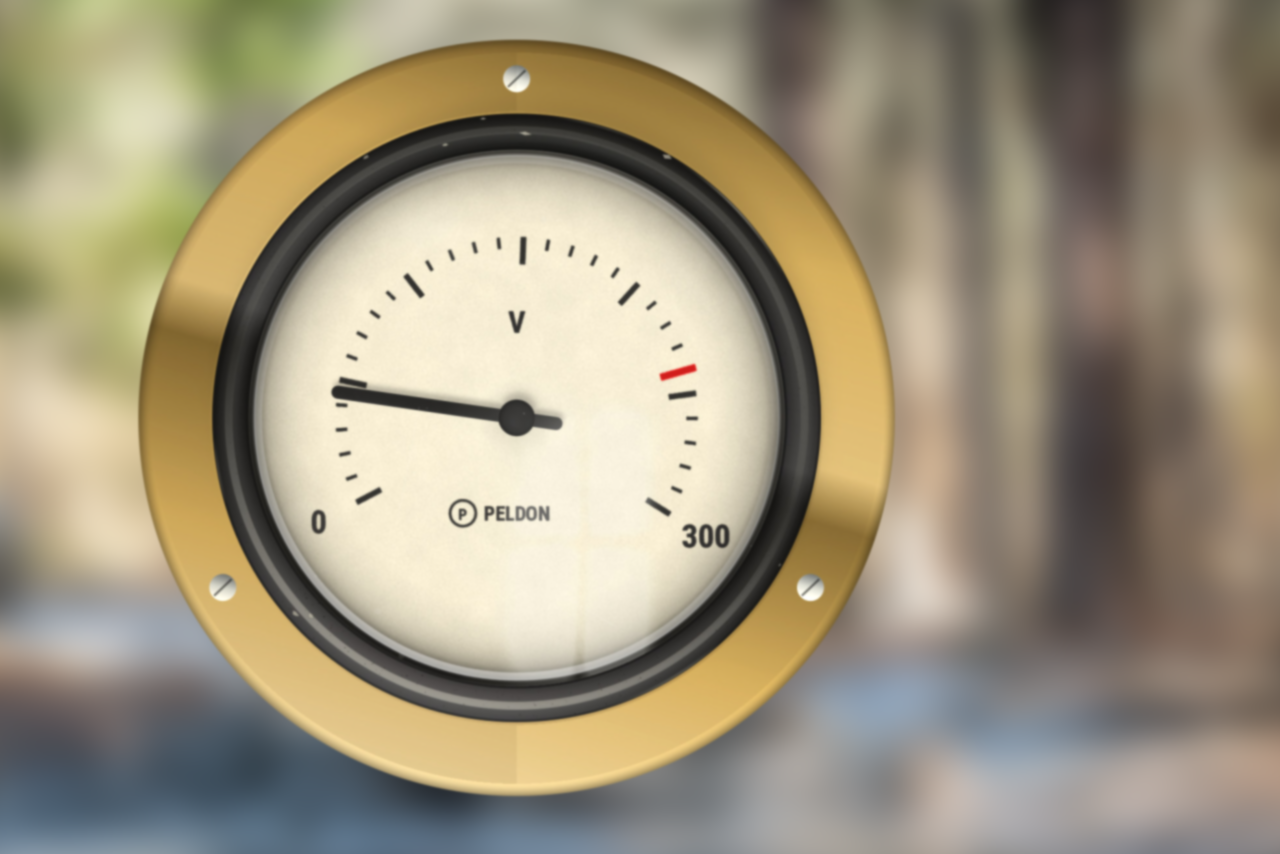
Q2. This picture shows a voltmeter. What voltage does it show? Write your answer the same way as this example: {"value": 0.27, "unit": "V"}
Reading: {"value": 45, "unit": "V"}
